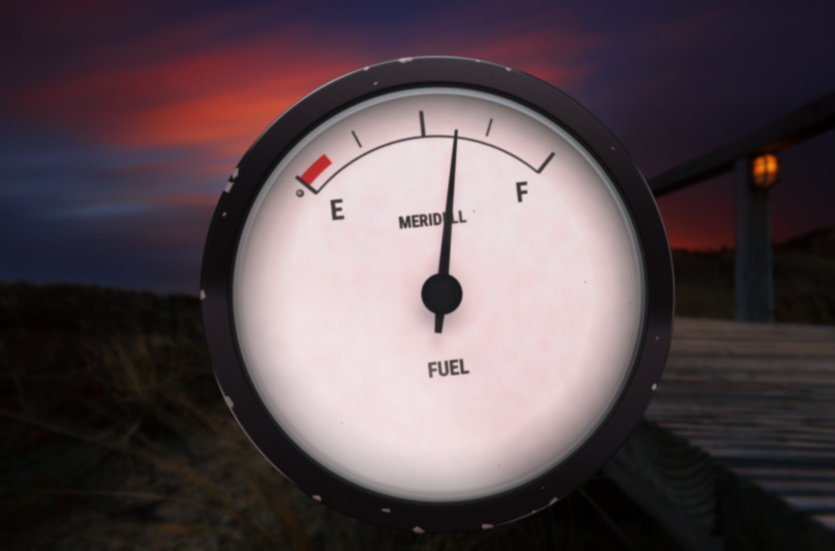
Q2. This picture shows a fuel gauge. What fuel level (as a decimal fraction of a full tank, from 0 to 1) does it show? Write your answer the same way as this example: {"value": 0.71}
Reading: {"value": 0.625}
